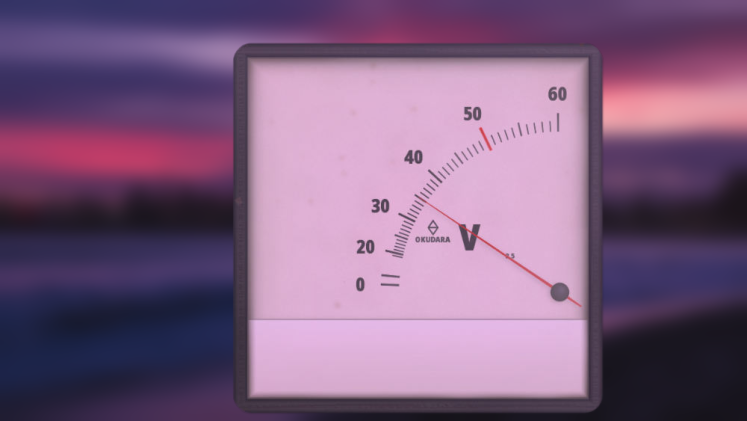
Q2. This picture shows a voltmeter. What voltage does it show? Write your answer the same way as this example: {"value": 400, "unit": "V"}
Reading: {"value": 35, "unit": "V"}
